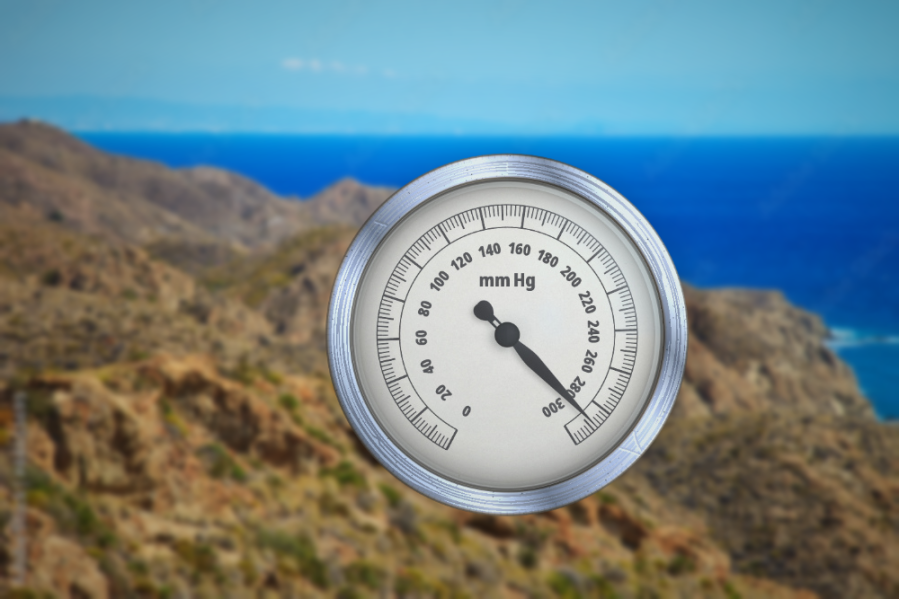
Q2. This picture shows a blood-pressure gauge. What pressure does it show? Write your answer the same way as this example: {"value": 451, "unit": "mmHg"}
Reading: {"value": 288, "unit": "mmHg"}
